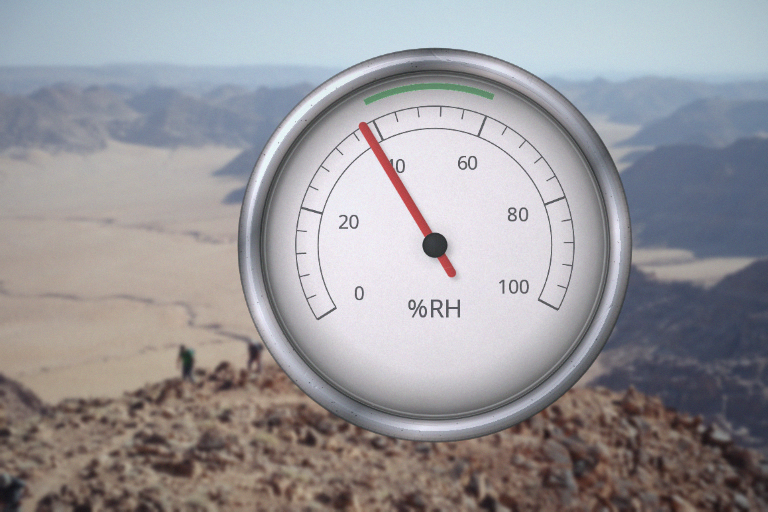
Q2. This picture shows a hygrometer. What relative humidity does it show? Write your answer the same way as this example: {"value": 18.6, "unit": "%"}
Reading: {"value": 38, "unit": "%"}
